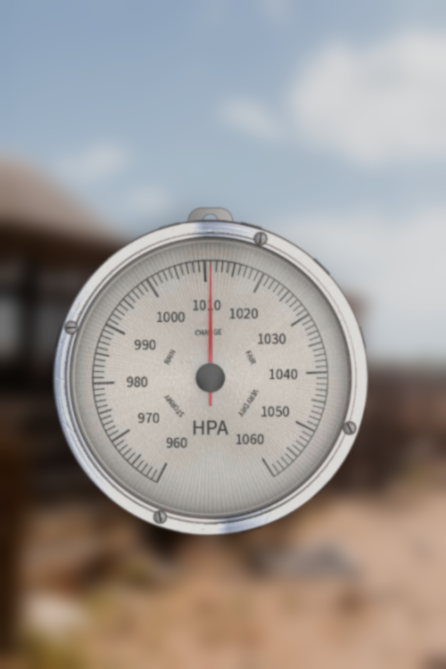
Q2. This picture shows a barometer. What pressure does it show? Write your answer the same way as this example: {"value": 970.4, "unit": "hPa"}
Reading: {"value": 1011, "unit": "hPa"}
